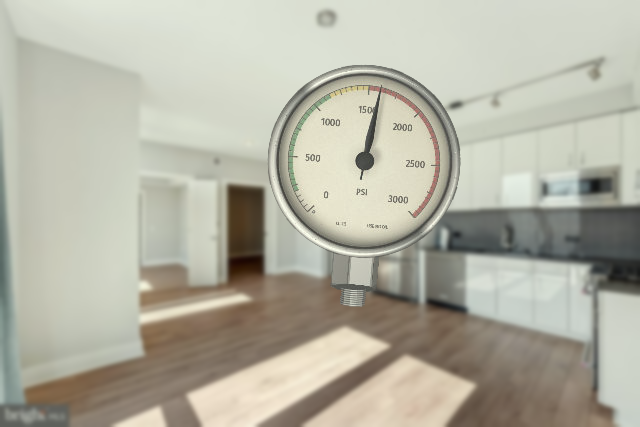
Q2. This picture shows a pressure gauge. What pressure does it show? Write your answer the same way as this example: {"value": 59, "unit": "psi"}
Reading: {"value": 1600, "unit": "psi"}
